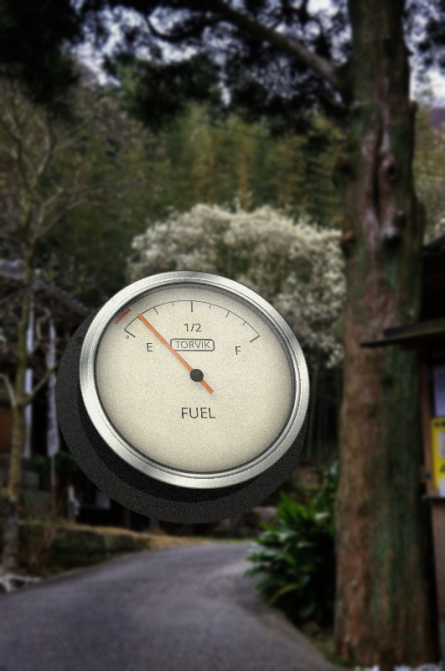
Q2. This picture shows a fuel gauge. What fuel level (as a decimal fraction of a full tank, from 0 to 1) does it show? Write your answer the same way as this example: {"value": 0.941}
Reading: {"value": 0.125}
